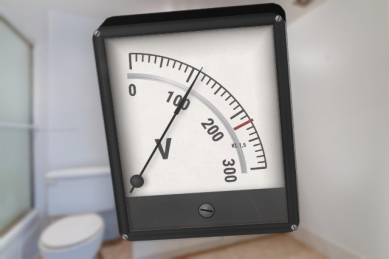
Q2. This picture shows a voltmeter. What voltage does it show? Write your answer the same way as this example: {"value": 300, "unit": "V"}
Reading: {"value": 110, "unit": "V"}
